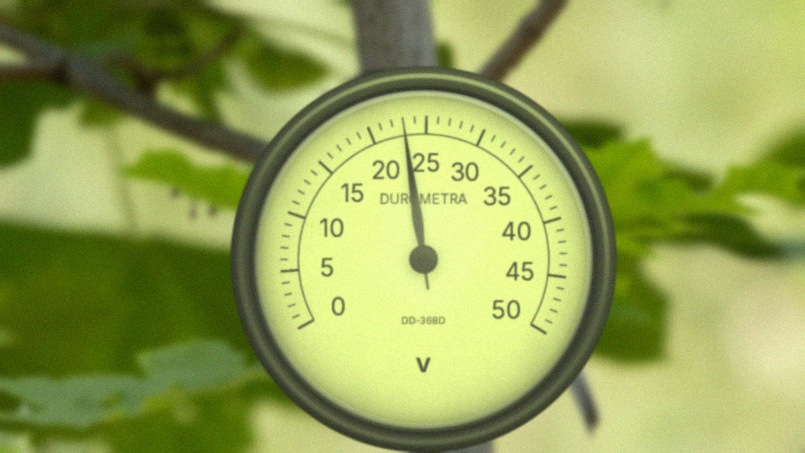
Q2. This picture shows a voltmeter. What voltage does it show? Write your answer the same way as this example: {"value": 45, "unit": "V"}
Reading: {"value": 23, "unit": "V"}
